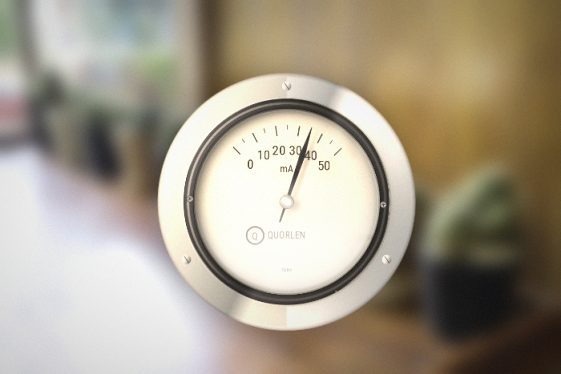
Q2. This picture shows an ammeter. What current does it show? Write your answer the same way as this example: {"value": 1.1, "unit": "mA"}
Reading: {"value": 35, "unit": "mA"}
